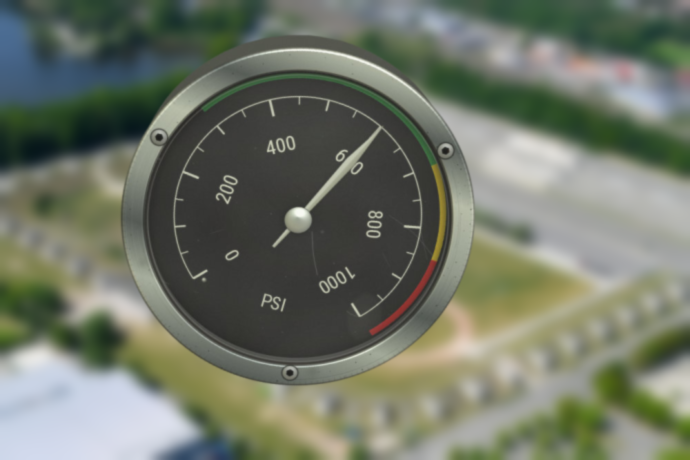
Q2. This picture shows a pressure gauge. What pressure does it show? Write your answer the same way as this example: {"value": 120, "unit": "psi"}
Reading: {"value": 600, "unit": "psi"}
